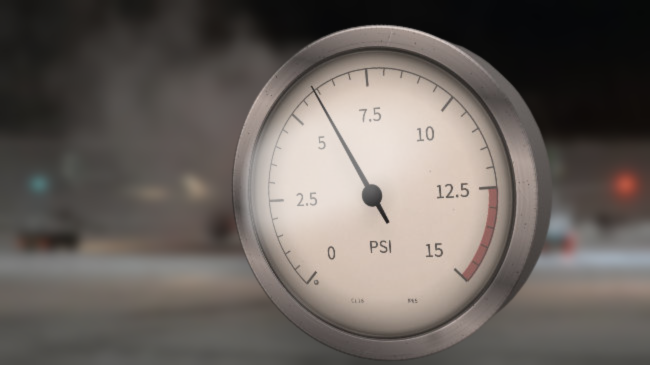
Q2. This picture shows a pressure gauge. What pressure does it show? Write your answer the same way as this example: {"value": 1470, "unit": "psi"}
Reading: {"value": 6, "unit": "psi"}
